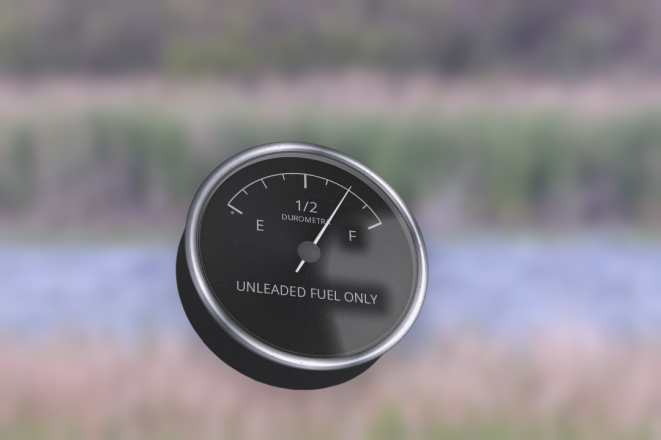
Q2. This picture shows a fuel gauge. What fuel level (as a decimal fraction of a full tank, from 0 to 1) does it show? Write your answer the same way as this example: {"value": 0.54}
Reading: {"value": 0.75}
